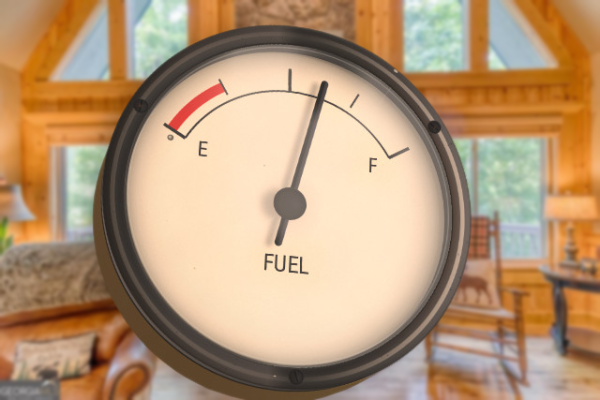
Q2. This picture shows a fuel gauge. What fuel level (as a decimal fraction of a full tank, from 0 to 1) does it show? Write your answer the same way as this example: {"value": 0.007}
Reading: {"value": 0.625}
